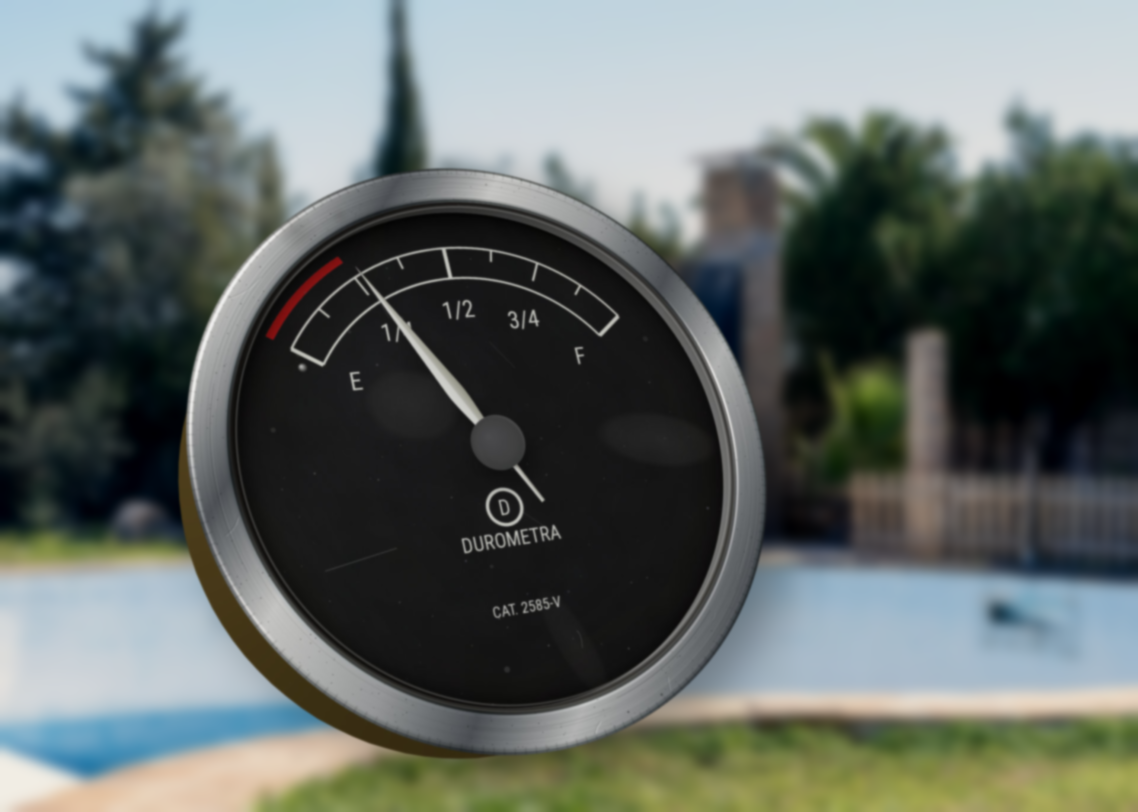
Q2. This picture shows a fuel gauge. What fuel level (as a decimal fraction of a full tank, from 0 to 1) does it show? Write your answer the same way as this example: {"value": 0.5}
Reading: {"value": 0.25}
